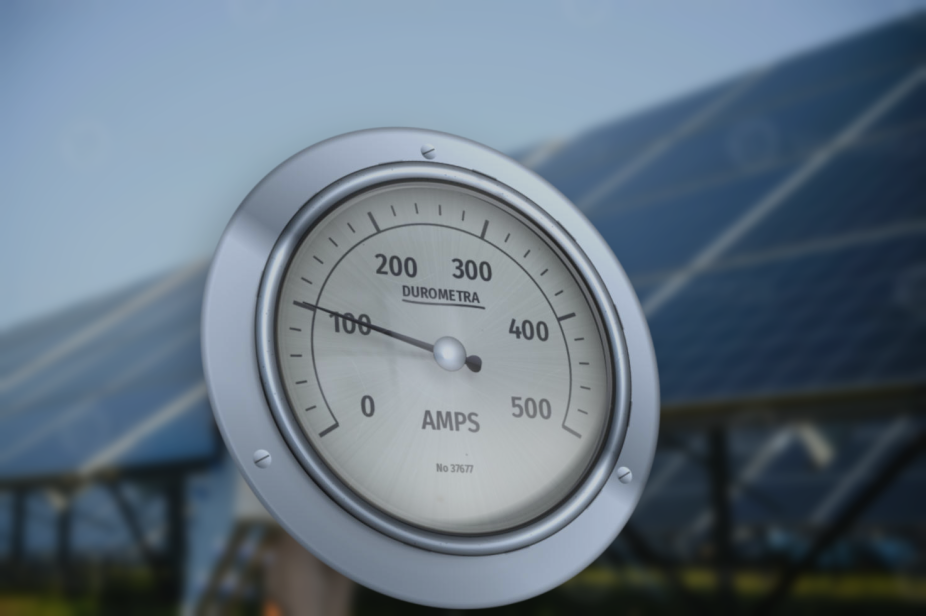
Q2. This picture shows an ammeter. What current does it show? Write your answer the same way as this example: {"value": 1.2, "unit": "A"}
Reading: {"value": 100, "unit": "A"}
